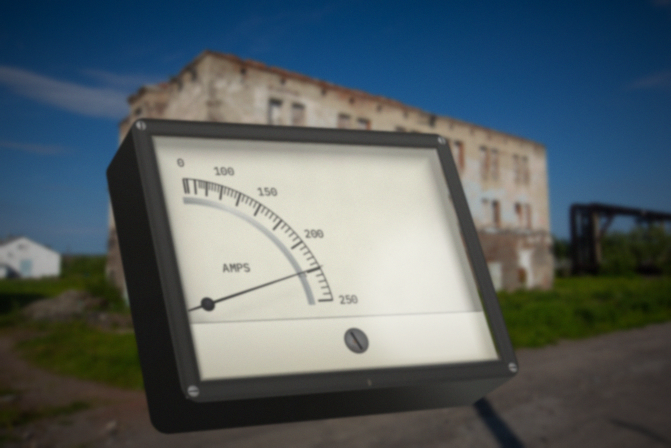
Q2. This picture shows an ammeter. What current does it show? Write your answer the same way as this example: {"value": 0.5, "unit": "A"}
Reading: {"value": 225, "unit": "A"}
